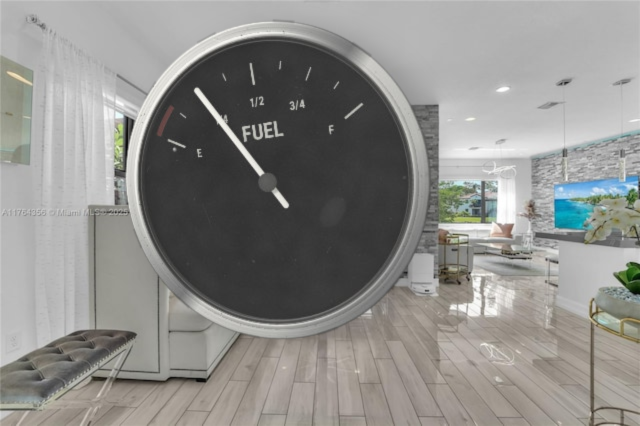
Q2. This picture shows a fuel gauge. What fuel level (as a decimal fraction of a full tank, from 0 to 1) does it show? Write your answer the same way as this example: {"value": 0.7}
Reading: {"value": 0.25}
